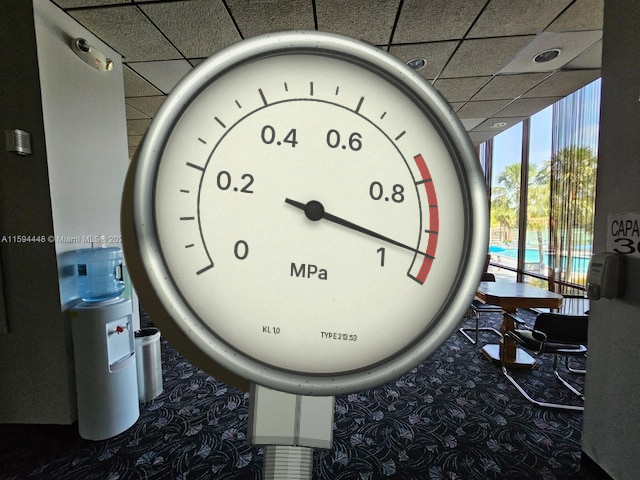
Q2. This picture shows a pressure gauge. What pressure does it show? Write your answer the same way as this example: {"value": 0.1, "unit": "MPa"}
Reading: {"value": 0.95, "unit": "MPa"}
